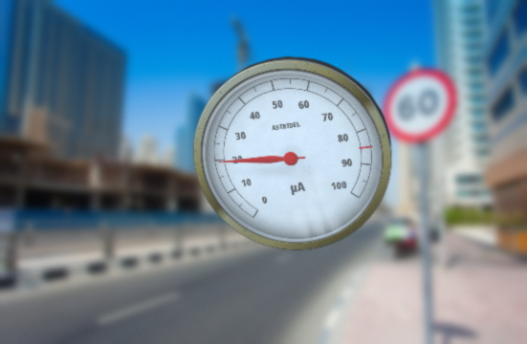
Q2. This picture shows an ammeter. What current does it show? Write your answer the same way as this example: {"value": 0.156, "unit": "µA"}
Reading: {"value": 20, "unit": "µA"}
